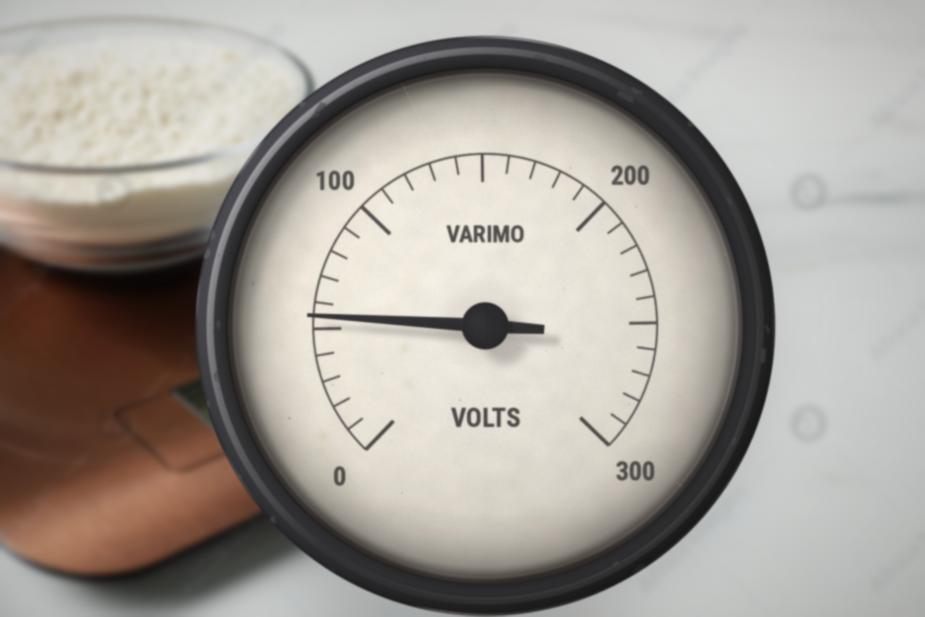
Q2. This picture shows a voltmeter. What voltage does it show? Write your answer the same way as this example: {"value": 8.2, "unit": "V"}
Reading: {"value": 55, "unit": "V"}
